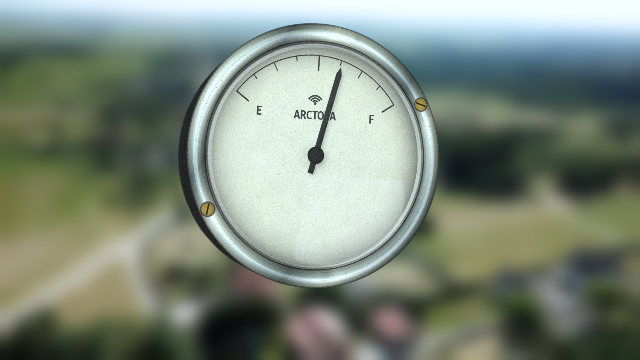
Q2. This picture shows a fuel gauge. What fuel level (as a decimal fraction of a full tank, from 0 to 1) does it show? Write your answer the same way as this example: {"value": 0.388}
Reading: {"value": 0.625}
